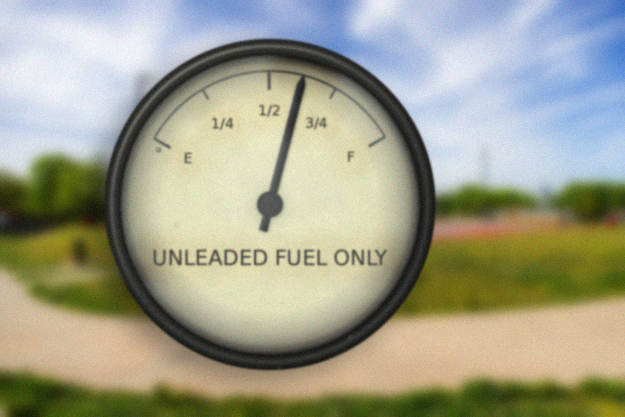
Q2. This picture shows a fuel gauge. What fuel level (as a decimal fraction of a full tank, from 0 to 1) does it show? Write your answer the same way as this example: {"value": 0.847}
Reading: {"value": 0.625}
